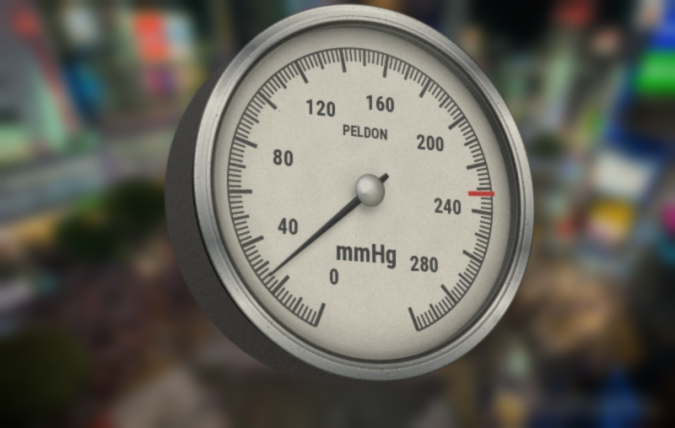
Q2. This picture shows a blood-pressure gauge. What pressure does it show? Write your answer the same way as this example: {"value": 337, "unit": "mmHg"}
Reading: {"value": 26, "unit": "mmHg"}
